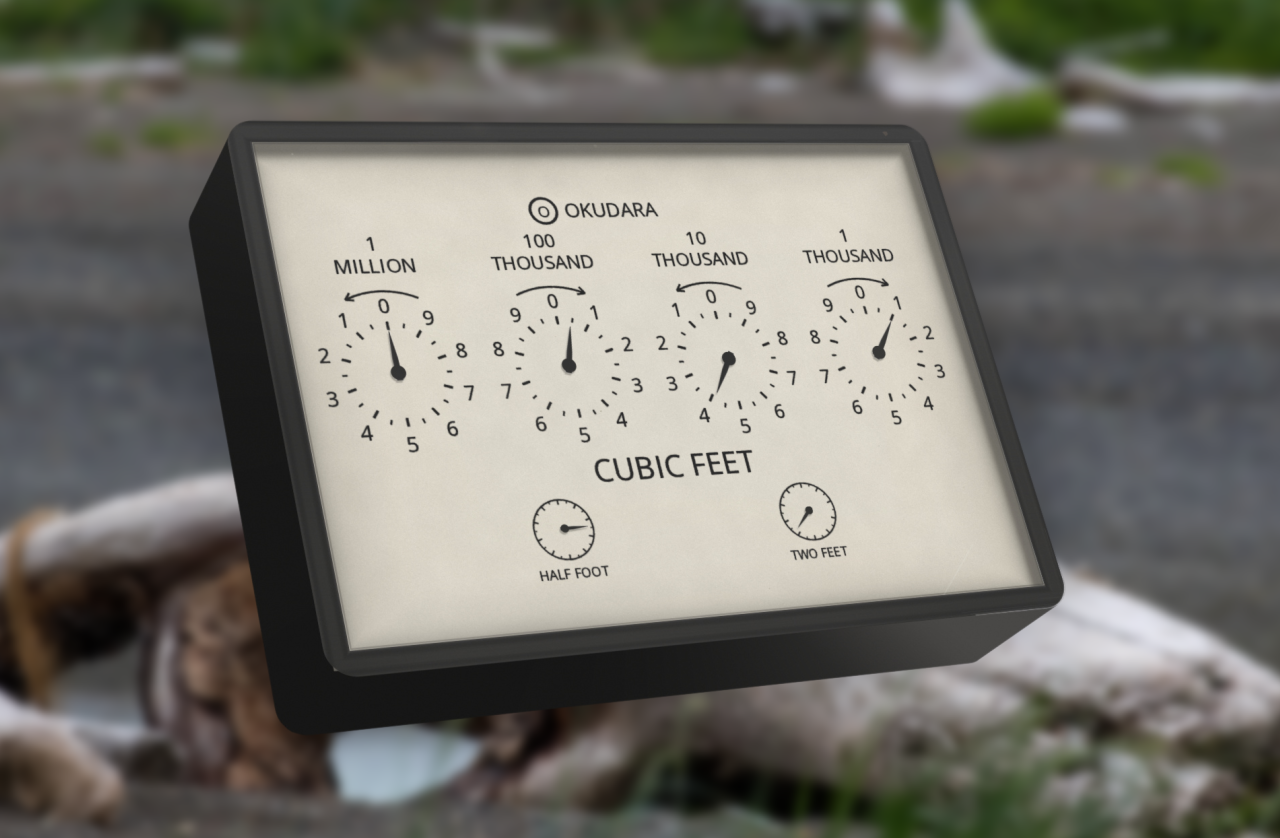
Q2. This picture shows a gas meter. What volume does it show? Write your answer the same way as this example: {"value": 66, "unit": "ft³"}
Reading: {"value": 4100, "unit": "ft³"}
